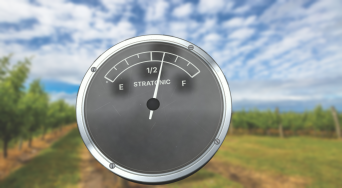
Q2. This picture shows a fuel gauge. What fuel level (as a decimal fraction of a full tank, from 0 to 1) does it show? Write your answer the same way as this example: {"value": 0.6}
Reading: {"value": 0.625}
